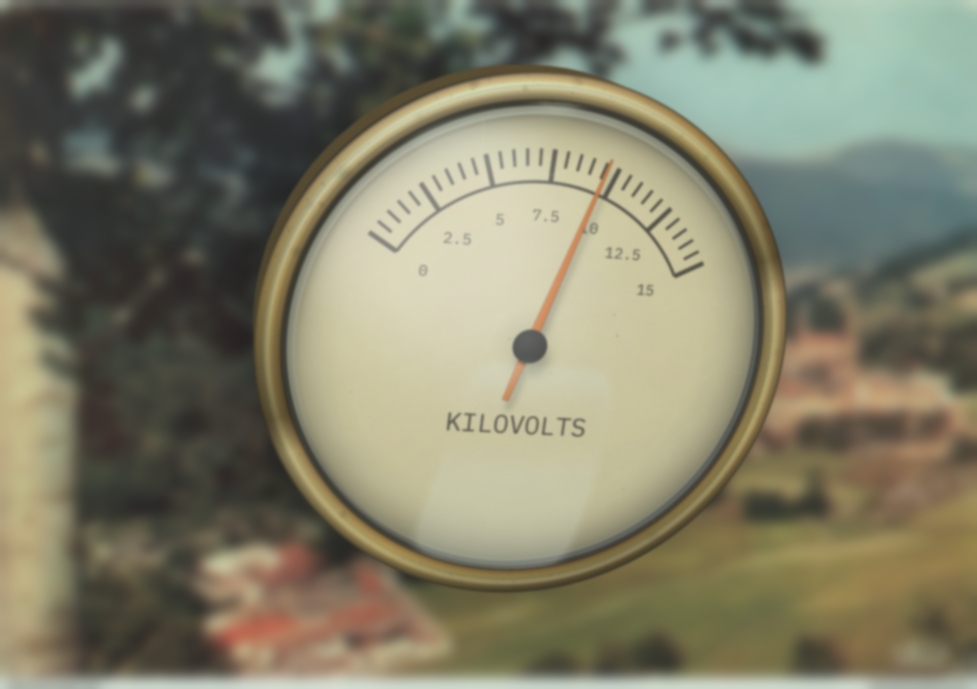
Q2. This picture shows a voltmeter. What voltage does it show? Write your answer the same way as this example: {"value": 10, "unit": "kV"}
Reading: {"value": 9.5, "unit": "kV"}
